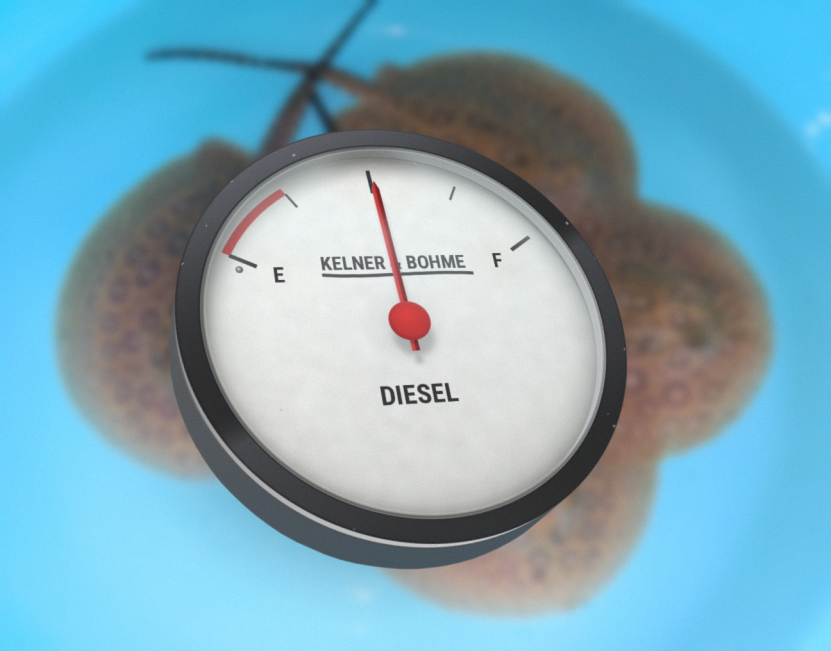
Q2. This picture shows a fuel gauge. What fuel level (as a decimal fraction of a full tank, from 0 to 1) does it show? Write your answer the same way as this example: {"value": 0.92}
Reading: {"value": 0.5}
